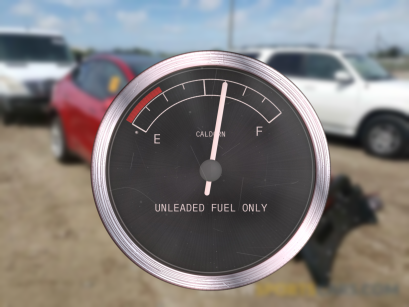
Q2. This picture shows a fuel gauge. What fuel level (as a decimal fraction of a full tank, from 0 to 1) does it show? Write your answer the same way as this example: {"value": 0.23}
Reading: {"value": 0.625}
